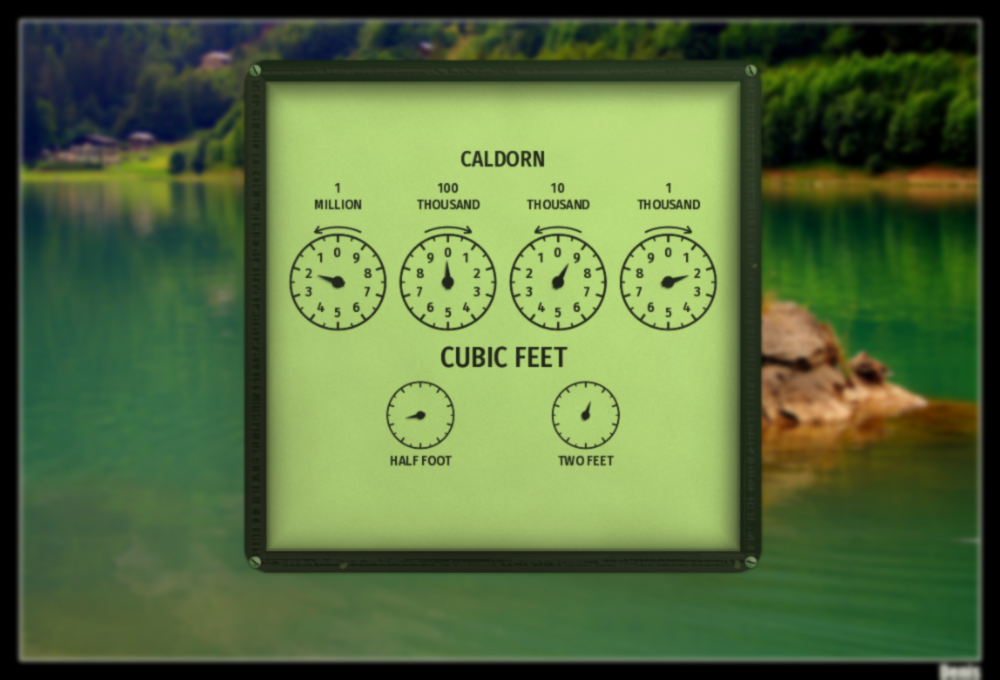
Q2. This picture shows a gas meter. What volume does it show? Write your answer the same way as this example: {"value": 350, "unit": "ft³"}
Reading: {"value": 199200, "unit": "ft³"}
